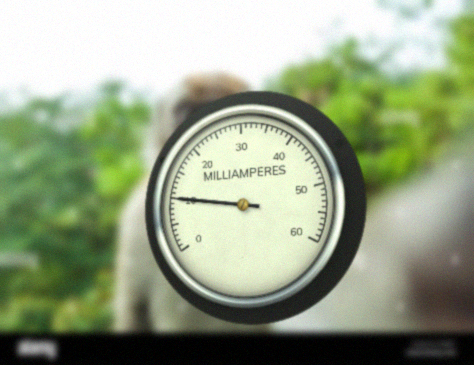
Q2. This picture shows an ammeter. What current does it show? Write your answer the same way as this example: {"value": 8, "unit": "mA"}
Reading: {"value": 10, "unit": "mA"}
